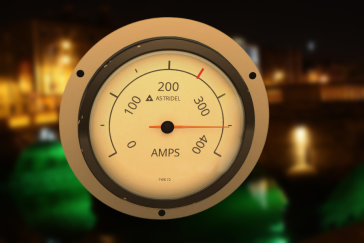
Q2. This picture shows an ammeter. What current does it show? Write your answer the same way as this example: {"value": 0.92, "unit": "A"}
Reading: {"value": 350, "unit": "A"}
